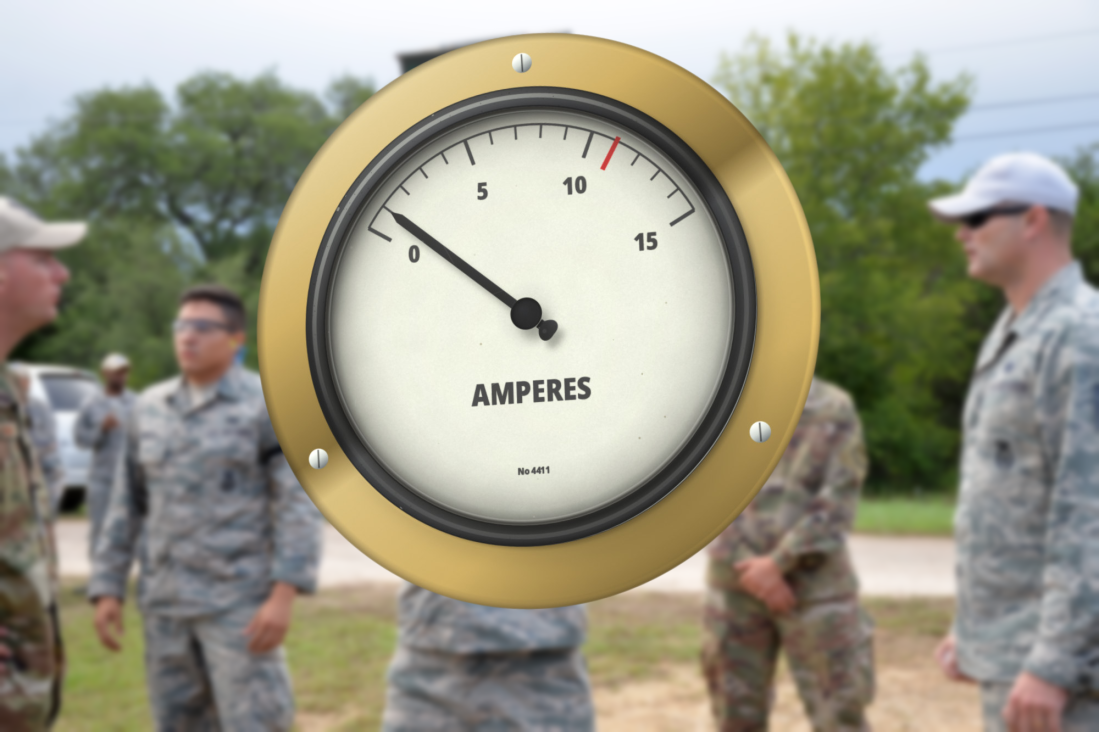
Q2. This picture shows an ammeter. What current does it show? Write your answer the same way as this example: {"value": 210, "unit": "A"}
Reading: {"value": 1, "unit": "A"}
